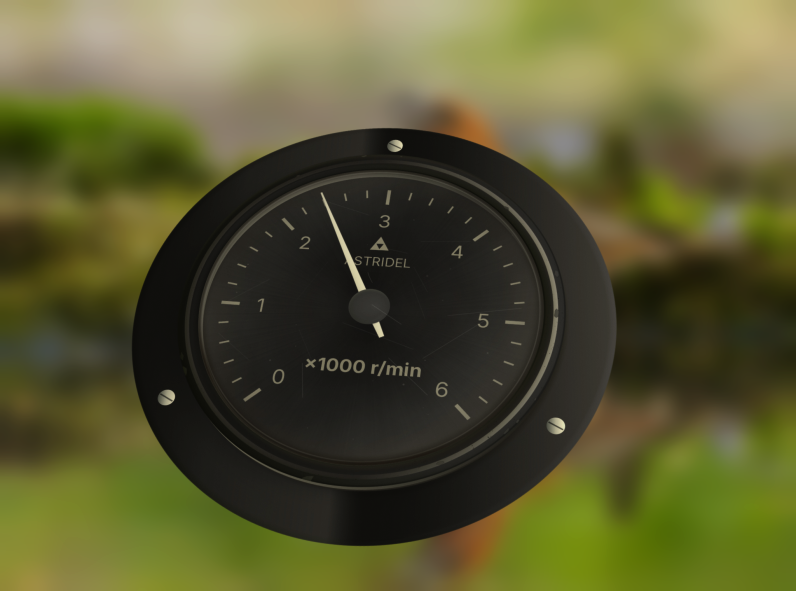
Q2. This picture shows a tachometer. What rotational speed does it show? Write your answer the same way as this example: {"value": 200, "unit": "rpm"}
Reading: {"value": 2400, "unit": "rpm"}
